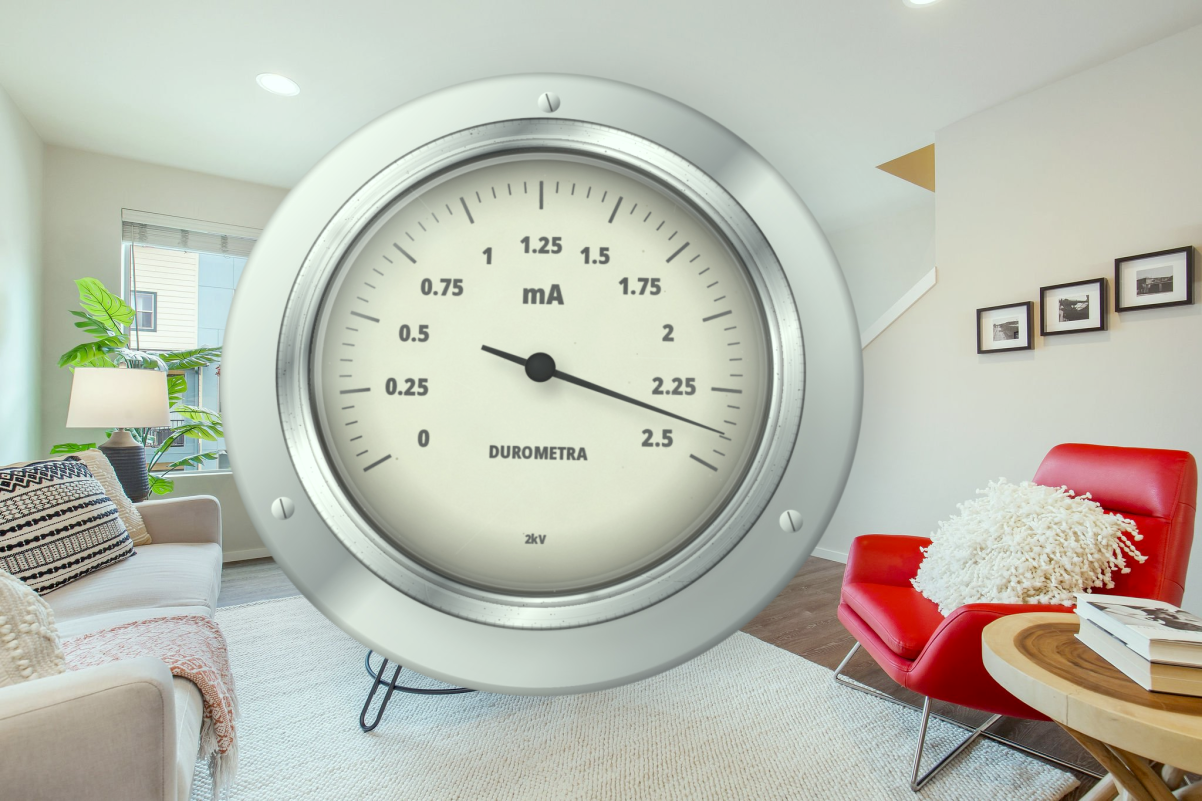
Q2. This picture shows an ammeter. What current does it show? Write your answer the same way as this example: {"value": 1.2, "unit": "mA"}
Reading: {"value": 2.4, "unit": "mA"}
